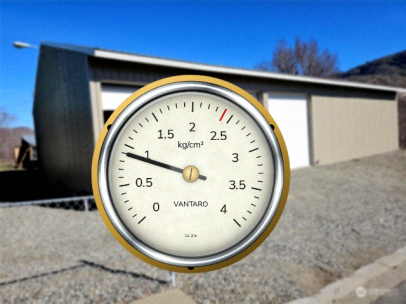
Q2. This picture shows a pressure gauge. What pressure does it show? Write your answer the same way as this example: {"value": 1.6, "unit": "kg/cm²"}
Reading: {"value": 0.9, "unit": "kg/cm²"}
